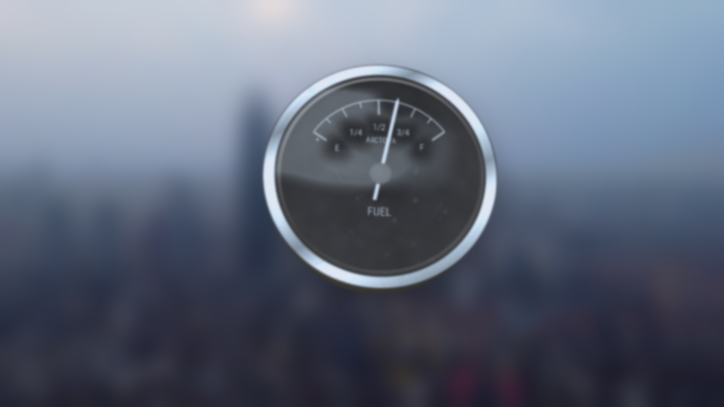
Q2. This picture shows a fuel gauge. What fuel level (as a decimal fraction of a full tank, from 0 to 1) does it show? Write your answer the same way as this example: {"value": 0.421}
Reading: {"value": 0.625}
